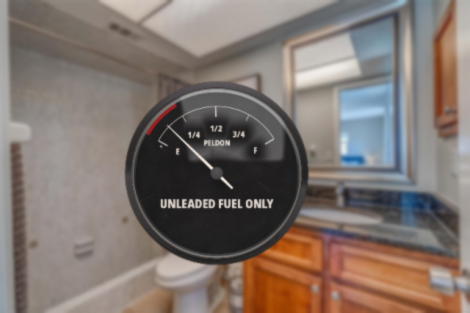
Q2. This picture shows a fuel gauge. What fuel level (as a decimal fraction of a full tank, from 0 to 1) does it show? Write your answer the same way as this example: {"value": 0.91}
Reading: {"value": 0.125}
